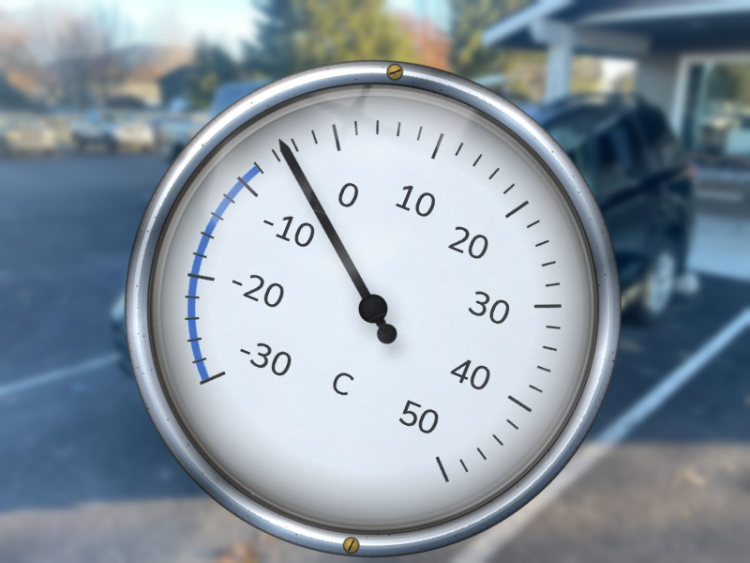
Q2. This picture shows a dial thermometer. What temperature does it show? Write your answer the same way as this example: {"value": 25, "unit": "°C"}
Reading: {"value": -5, "unit": "°C"}
